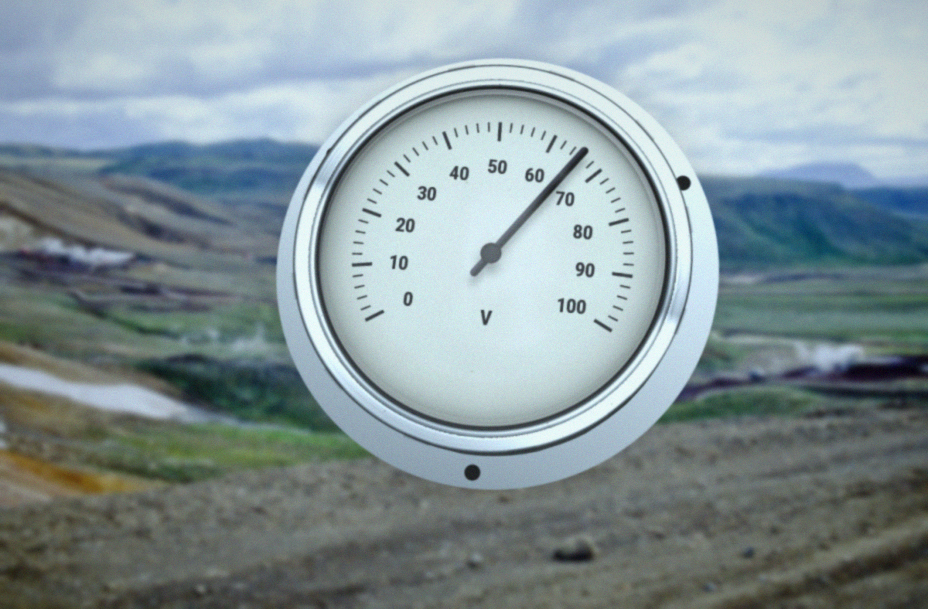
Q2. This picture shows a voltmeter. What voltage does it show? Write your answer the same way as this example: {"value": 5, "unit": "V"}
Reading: {"value": 66, "unit": "V"}
